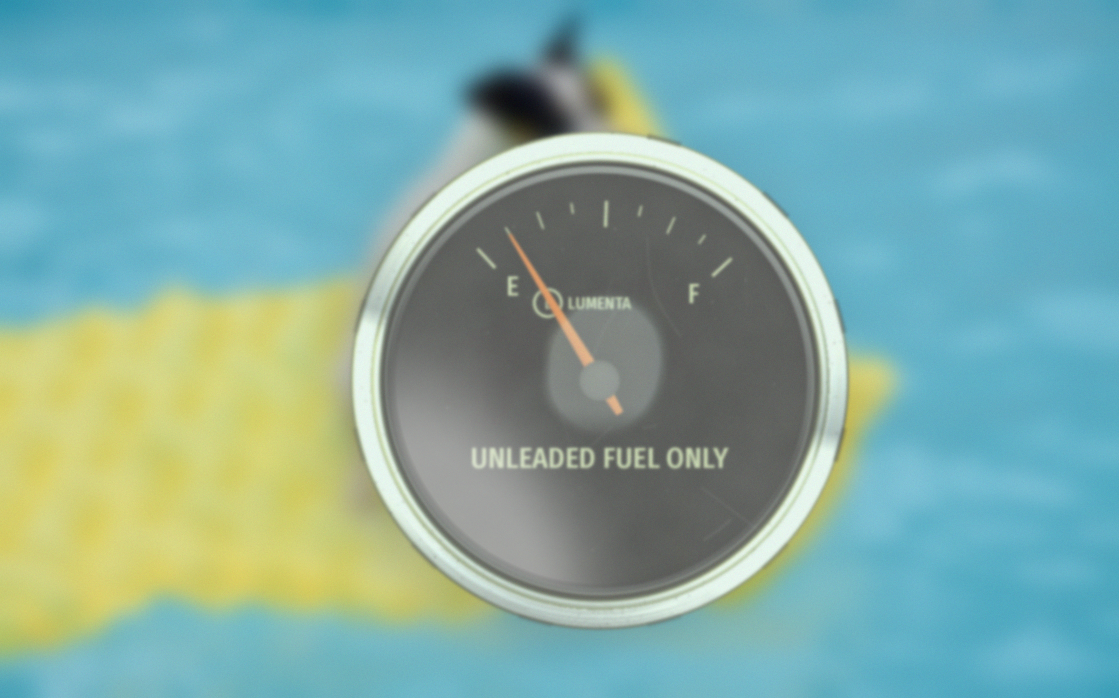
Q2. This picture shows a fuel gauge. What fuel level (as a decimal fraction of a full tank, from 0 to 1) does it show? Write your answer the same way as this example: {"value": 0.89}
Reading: {"value": 0.125}
